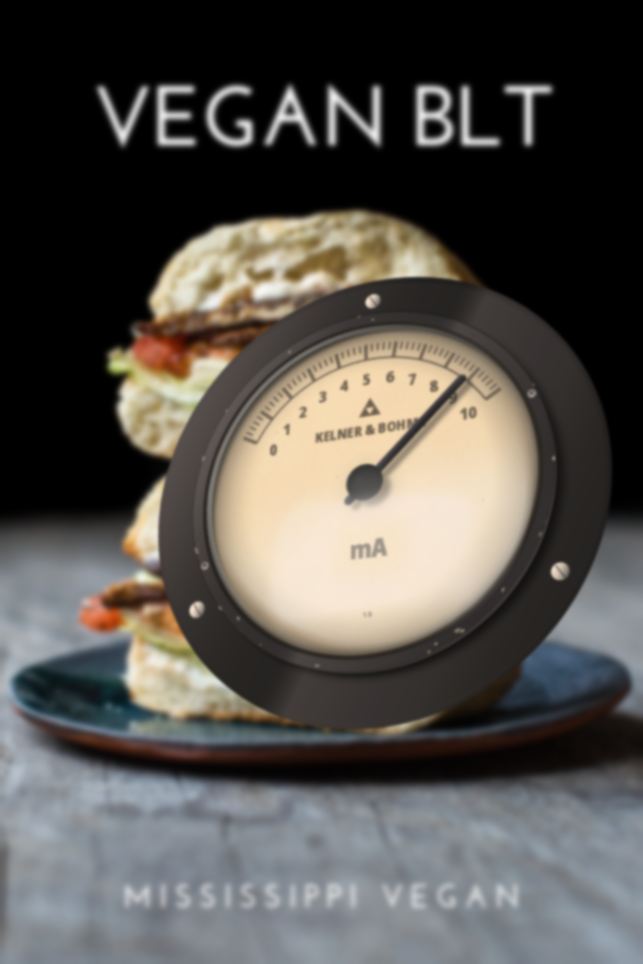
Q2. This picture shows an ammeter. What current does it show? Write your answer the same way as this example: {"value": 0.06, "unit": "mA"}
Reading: {"value": 9, "unit": "mA"}
